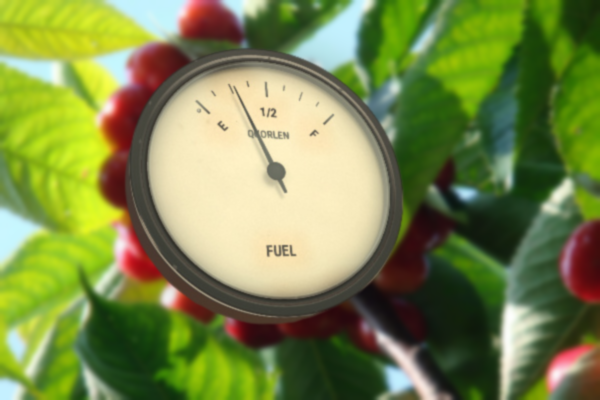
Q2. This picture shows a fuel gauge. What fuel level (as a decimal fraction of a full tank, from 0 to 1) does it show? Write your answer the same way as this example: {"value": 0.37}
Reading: {"value": 0.25}
